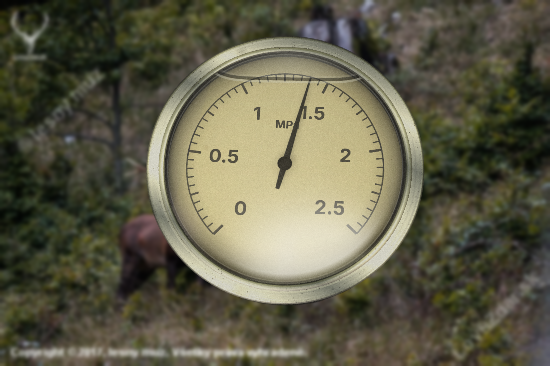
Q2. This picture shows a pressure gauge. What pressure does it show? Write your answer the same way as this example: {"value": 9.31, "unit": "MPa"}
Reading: {"value": 1.4, "unit": "MPa"}
